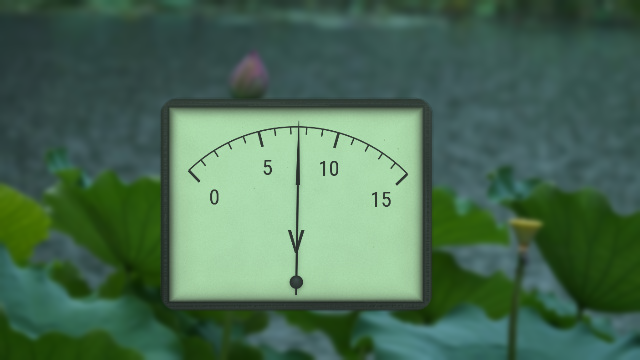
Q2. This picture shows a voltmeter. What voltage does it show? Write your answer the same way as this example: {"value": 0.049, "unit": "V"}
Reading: {"value": 7.5, "unit": "V"}
